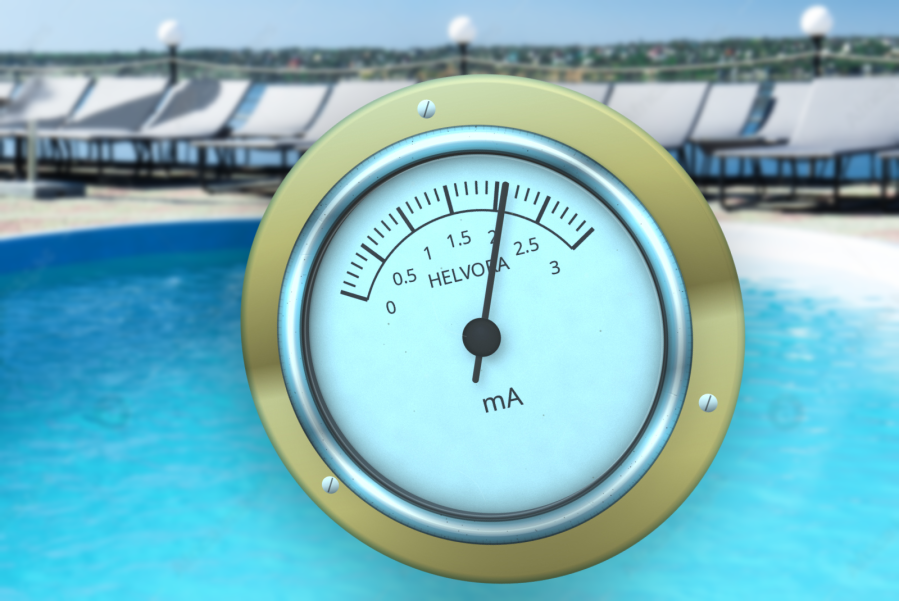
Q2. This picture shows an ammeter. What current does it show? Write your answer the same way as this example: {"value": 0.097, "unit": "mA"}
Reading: {"value": 2.1, "unit": "mA"}
